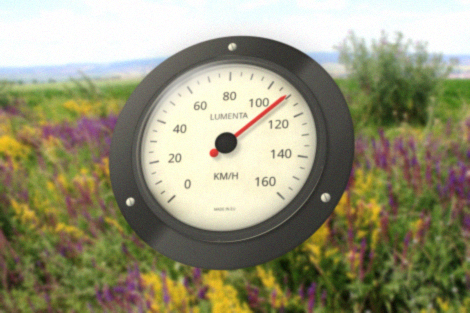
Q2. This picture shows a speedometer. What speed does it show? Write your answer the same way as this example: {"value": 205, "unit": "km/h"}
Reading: {"value": 110, "unit": "km/h"}
